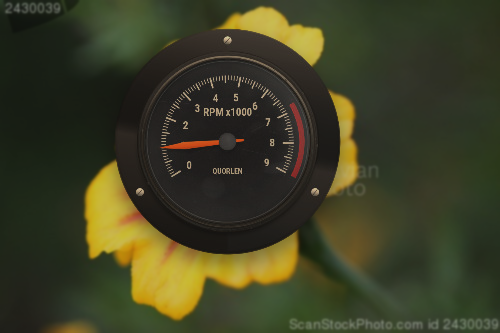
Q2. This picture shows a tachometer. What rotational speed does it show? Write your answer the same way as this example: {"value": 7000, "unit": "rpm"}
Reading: {"value": 1000, "unit": "rpm"}
